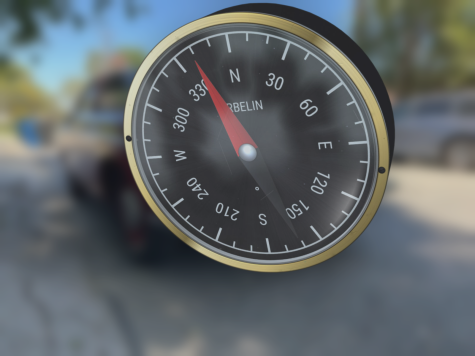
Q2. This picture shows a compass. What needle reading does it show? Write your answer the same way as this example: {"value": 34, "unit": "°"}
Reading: {"value": 340, "unit": "°"}
